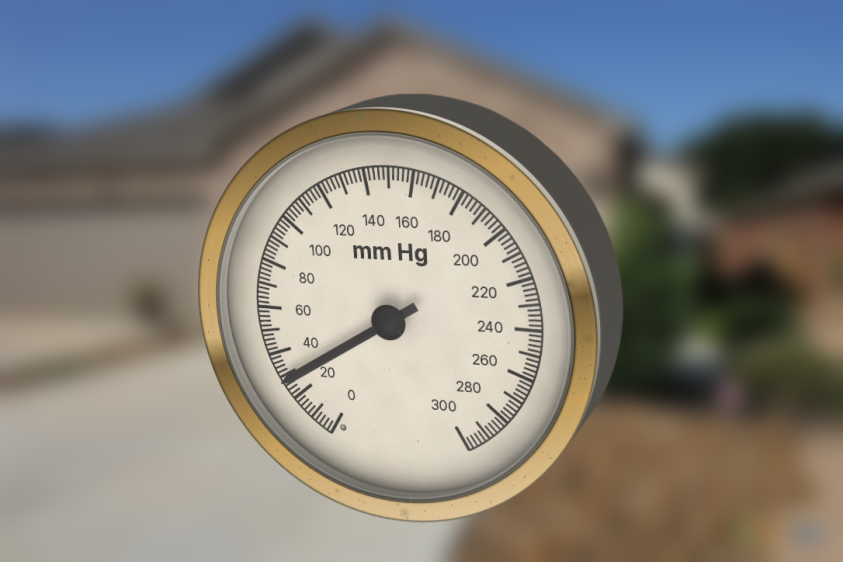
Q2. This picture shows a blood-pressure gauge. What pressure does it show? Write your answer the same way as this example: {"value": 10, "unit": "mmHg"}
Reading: {"value": 28, "unit": "mmHg"}
